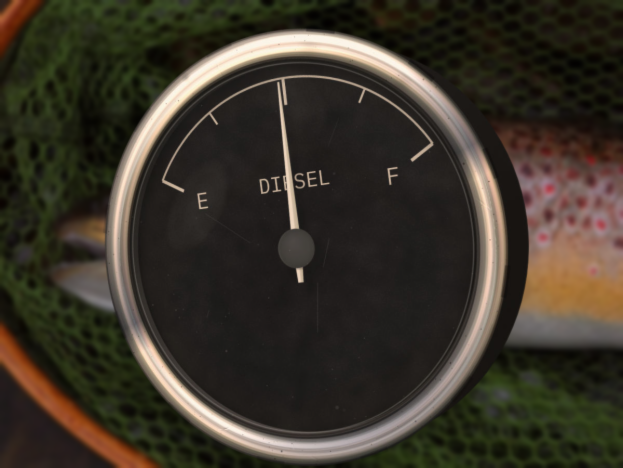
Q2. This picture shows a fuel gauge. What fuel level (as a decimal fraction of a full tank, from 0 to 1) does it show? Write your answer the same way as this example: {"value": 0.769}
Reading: {"value": 0.5}
